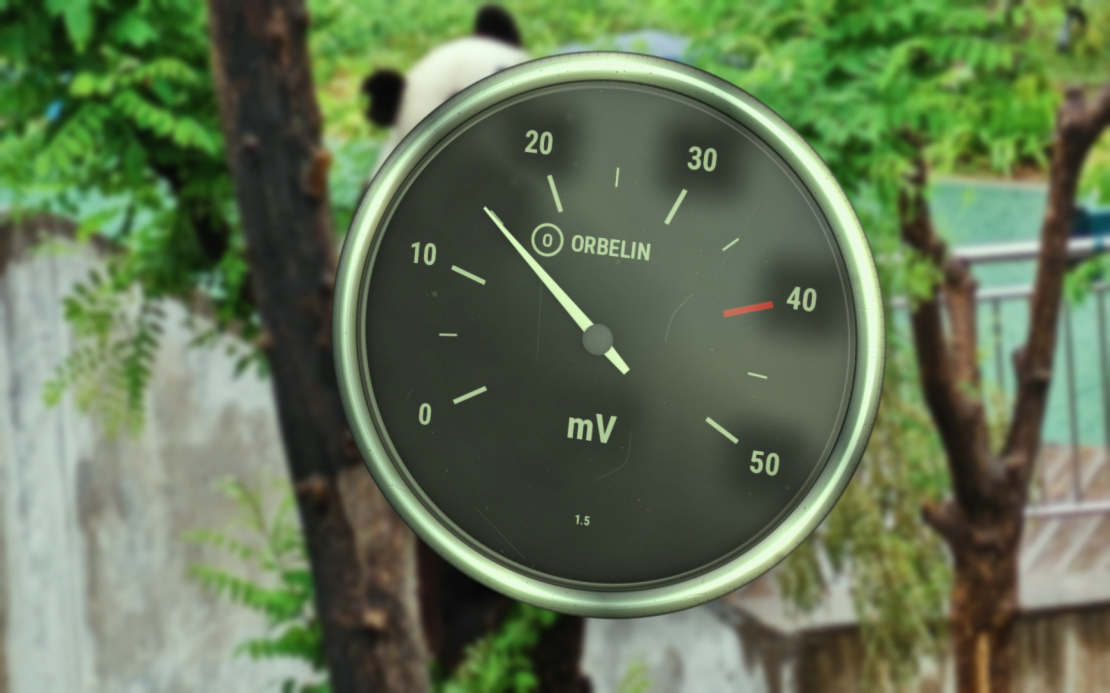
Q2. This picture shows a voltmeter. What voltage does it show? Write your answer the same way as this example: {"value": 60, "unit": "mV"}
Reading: {"value": 15, "unit": "mV"}
